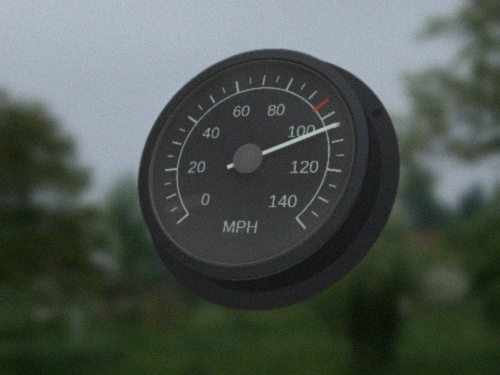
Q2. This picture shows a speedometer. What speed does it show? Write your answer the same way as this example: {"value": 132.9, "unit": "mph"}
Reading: {"value": 105, "unit": "mph"}
